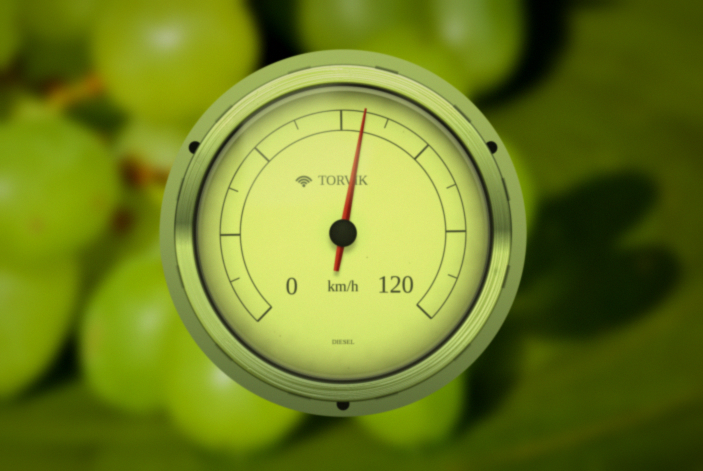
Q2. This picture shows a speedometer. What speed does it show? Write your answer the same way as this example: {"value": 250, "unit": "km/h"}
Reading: {"value": 65, "unit": "km/h"}
